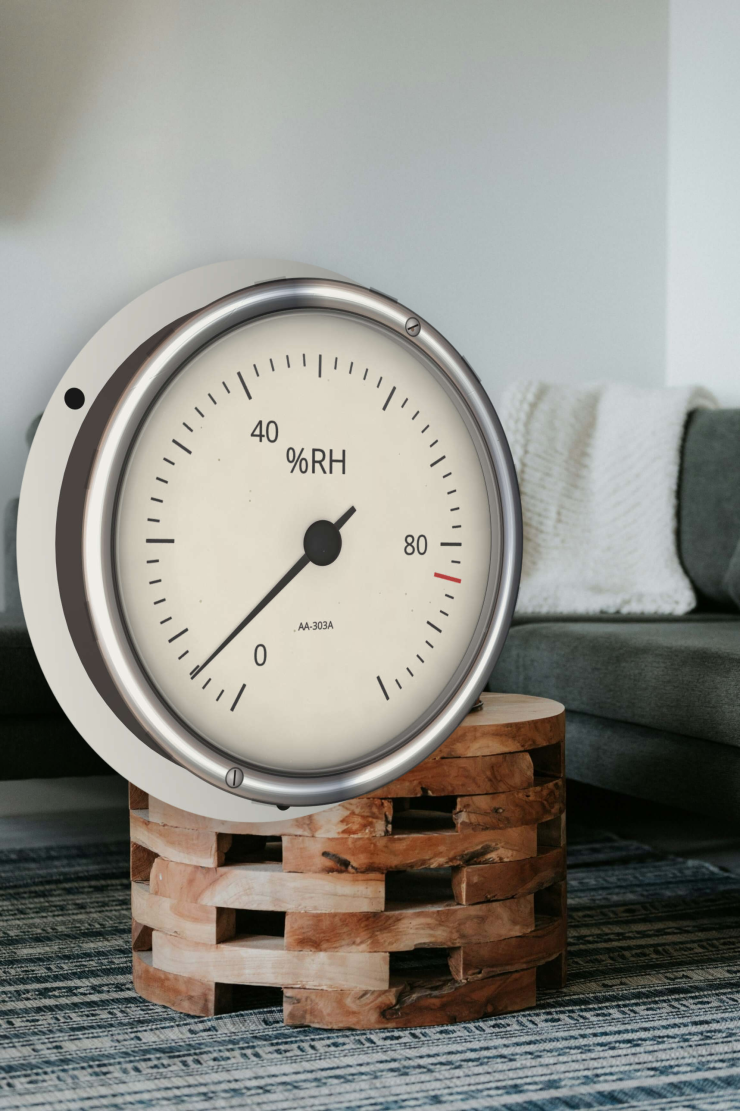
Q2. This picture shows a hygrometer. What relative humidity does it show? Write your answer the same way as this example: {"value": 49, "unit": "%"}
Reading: {"value": 6, "unit": "%"}
